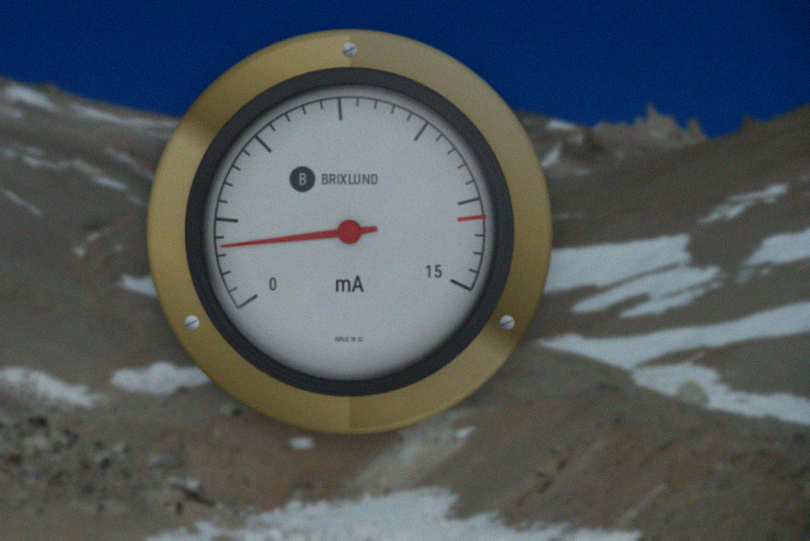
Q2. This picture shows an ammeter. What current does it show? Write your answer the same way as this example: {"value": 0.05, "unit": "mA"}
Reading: {"value": 1.75, "unit": "mA"}
